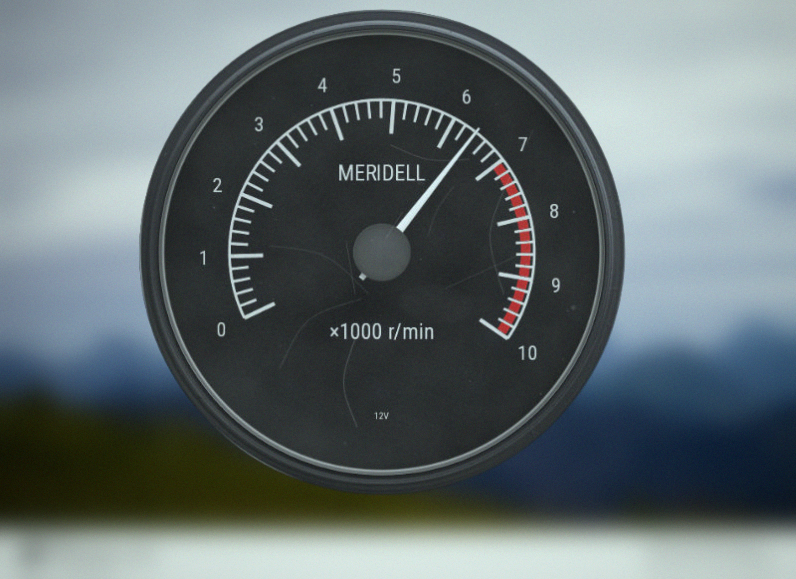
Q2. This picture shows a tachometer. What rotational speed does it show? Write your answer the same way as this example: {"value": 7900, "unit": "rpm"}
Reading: {"value": 6400, "unit": "rpm"}
